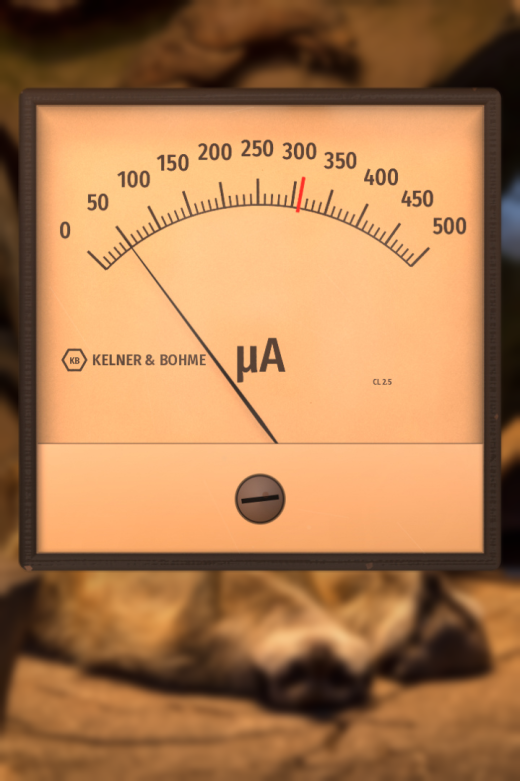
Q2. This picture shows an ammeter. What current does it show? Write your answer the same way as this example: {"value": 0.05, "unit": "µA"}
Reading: {"value": 50, "unit": "µA"}
